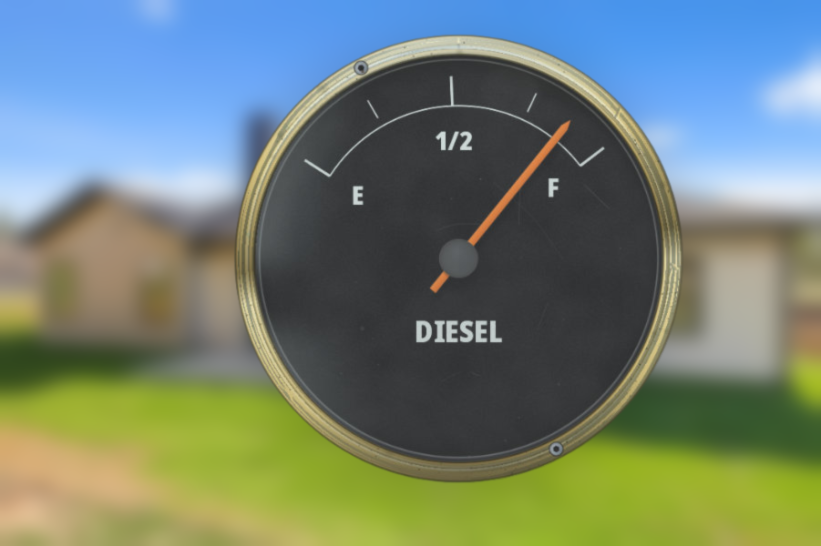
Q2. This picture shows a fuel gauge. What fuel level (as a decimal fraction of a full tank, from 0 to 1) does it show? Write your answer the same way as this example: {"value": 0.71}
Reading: {"value": 0.875}
